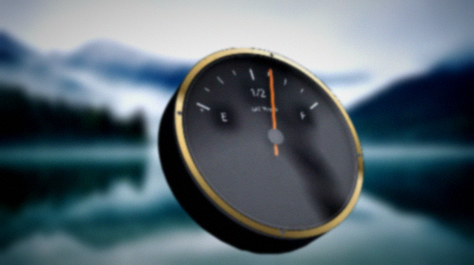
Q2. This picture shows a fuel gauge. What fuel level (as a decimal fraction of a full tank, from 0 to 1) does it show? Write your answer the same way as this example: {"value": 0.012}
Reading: {"value": 0.625}
